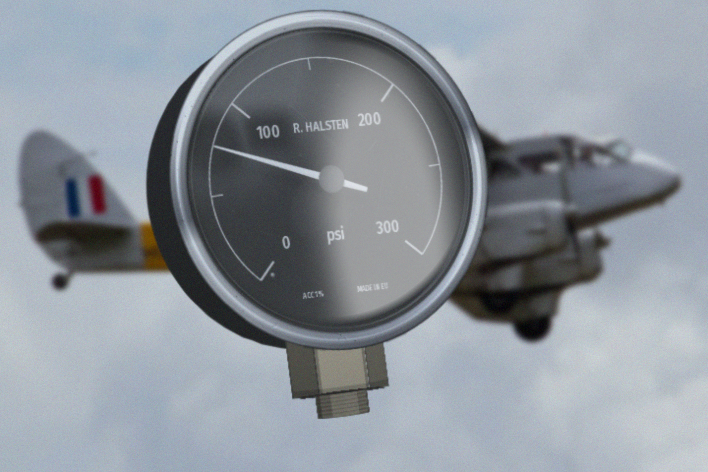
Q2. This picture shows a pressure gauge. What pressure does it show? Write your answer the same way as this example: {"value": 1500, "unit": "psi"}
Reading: {"value": 75, "unit": "psi"}
